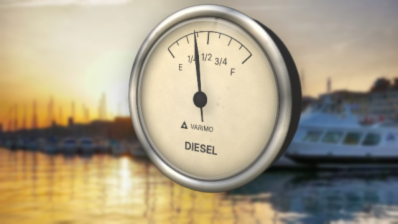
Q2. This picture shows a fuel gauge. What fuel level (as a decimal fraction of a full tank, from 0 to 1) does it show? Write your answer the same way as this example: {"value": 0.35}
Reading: {"value": 0.375}
